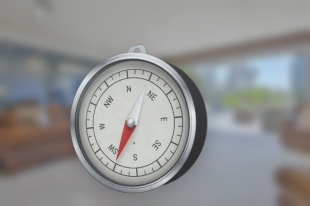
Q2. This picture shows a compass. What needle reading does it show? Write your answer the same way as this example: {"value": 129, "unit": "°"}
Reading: {"value": 210, "unit": "°"}
